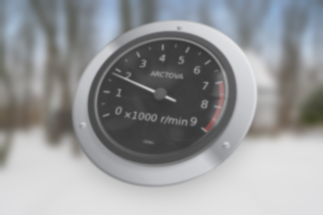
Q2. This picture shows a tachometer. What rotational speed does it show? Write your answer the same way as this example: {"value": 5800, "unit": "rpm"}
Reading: {"value": 1750, "unit": "rpm"}
